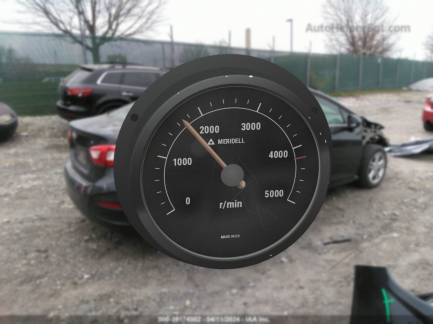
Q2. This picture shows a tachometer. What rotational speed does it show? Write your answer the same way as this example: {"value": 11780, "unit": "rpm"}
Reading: {"value": 1700, "unit": "rpm"}
